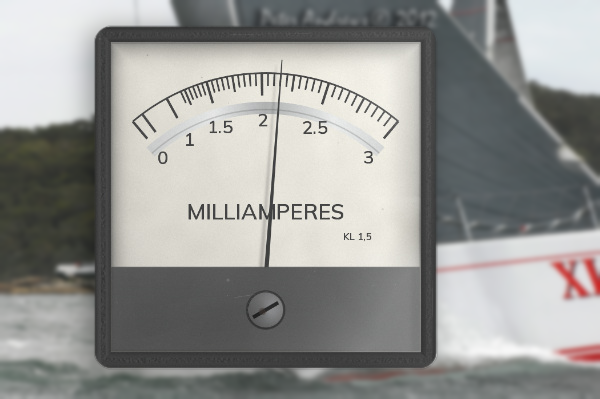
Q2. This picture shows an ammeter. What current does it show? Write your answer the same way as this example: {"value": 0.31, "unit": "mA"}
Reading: {"value": 2.15, "unit": "mA"}
